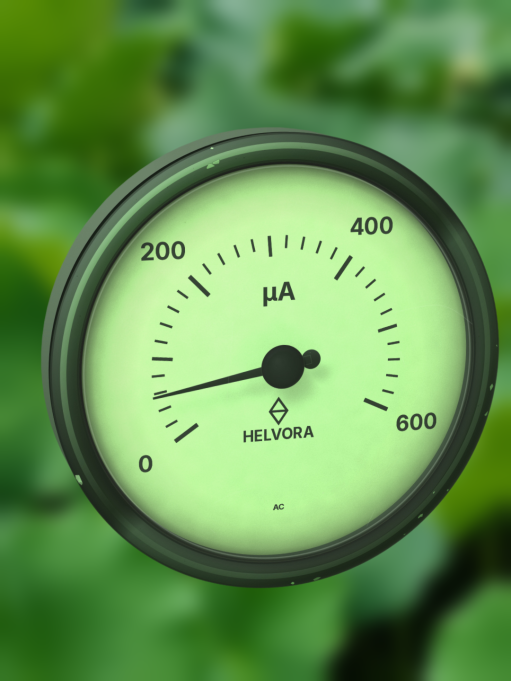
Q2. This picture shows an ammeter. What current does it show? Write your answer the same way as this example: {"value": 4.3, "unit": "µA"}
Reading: {"value": 60, "unit": "µA"}
